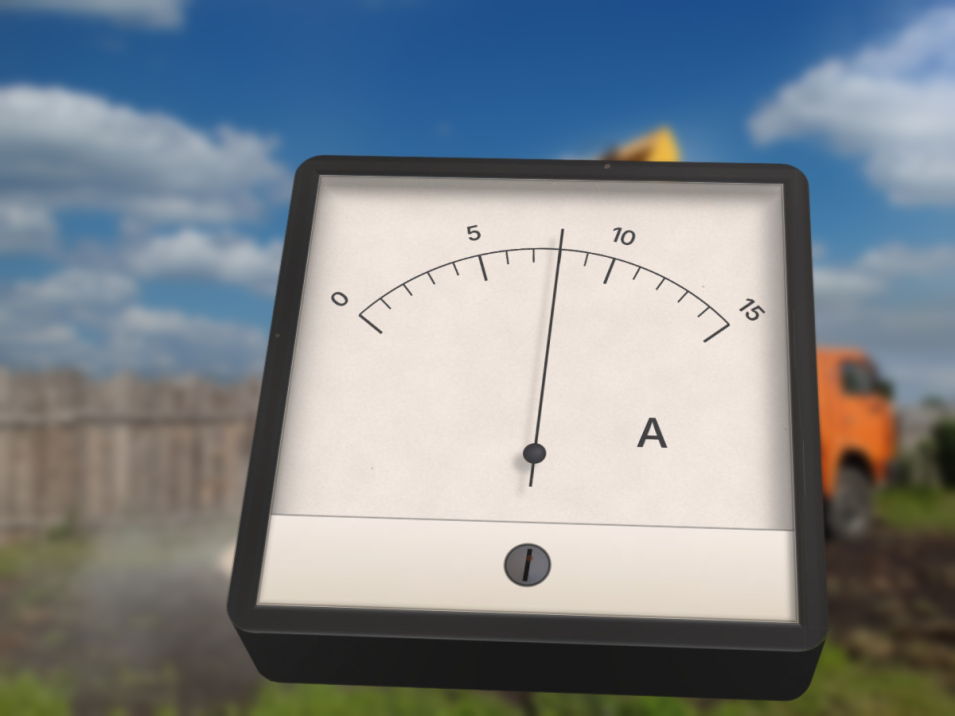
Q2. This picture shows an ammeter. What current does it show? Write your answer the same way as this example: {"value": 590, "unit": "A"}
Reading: {"value": 8, "unit": "A"}
